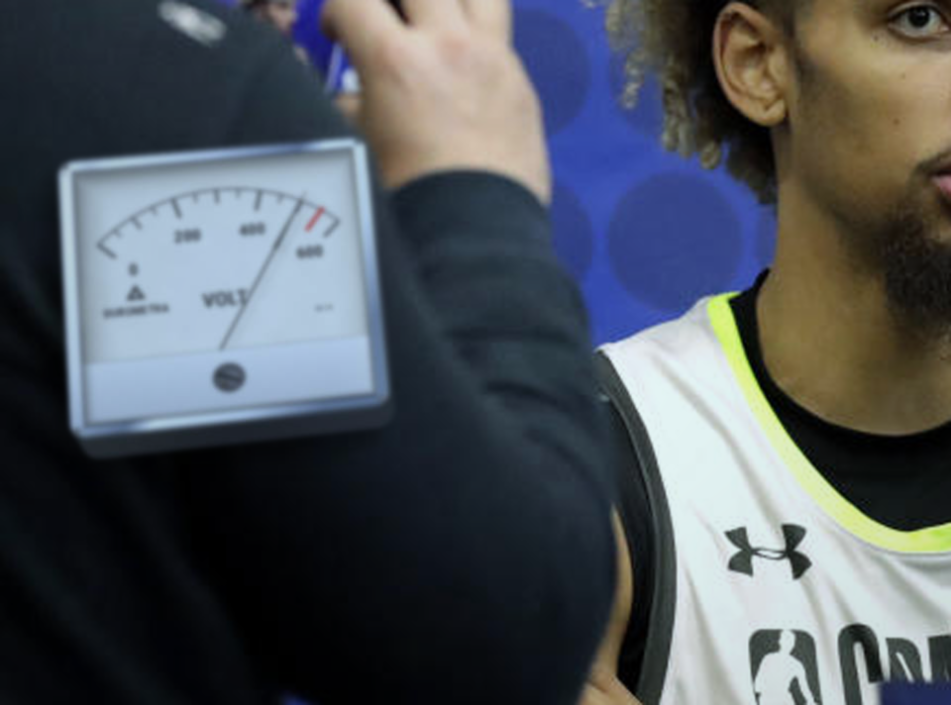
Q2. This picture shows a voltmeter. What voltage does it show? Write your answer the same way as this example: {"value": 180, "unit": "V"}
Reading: {"value": 500, "unit": "V"}
